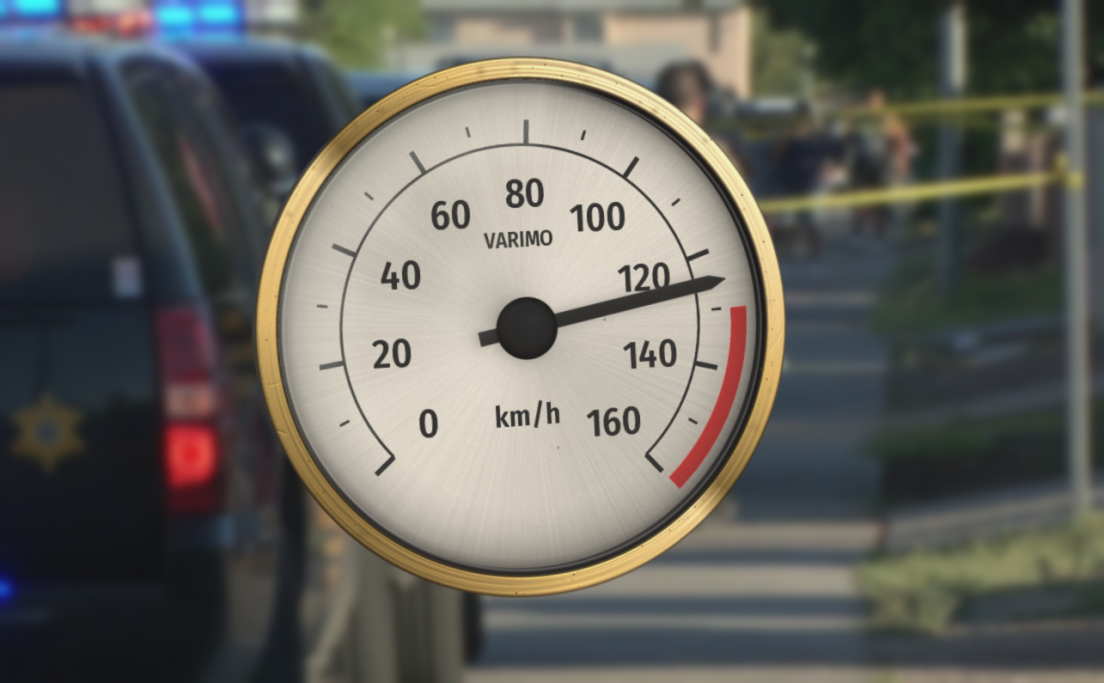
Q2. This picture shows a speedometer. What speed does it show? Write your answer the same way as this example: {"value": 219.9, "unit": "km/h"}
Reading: {"value": 125, "unit": "km/h"}
